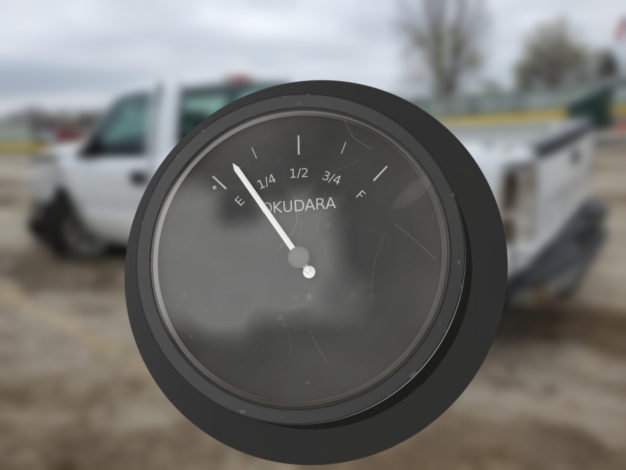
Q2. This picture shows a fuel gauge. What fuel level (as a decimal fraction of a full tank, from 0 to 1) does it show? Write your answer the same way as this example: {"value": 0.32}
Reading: {"value": 0.125}
